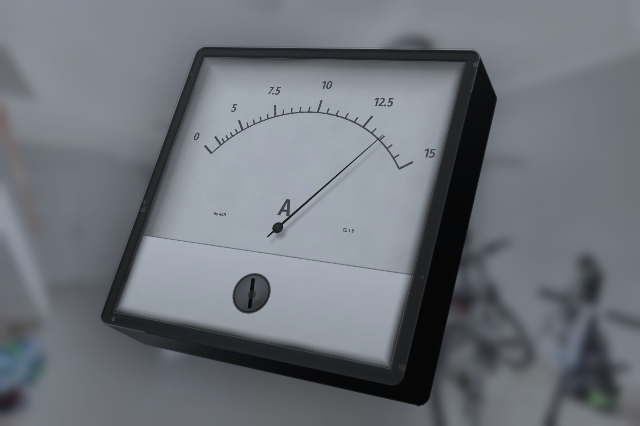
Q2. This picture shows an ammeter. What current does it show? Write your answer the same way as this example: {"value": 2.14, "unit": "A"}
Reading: {"value": 13.5, "unit": "A"}
